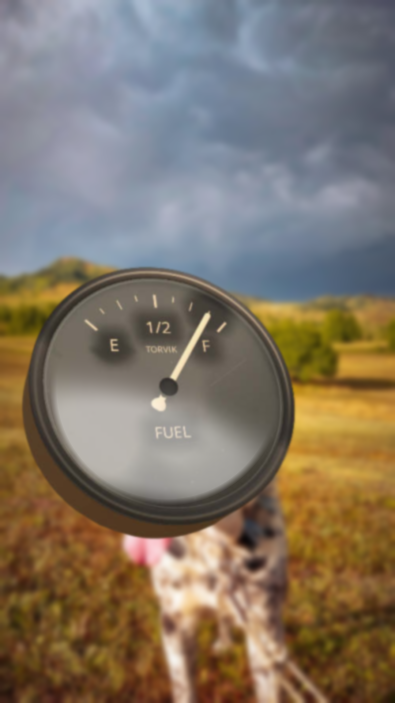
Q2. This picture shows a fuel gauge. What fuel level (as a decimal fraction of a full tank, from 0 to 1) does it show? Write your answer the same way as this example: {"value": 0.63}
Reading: {"value": 0.875}
